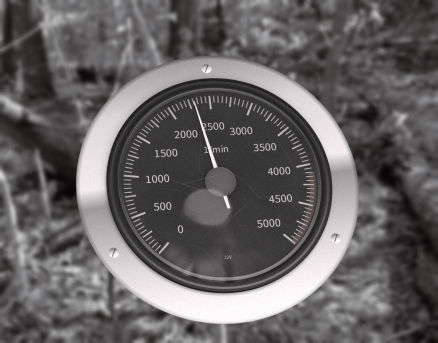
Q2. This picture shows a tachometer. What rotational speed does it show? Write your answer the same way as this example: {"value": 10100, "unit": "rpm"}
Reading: {"value": 2300, "unit": "rpm"}
